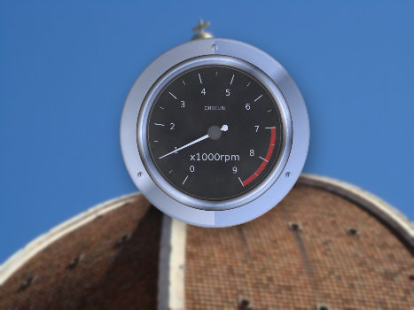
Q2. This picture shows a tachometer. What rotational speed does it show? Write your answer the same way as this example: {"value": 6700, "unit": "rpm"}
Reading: {"value": 1000, "unit": "rpm"}
